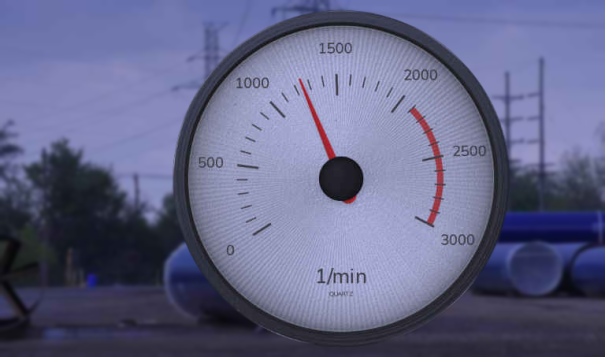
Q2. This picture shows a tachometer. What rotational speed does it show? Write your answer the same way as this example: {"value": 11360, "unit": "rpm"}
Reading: {"value": 1250, "unit": "rpm"}
